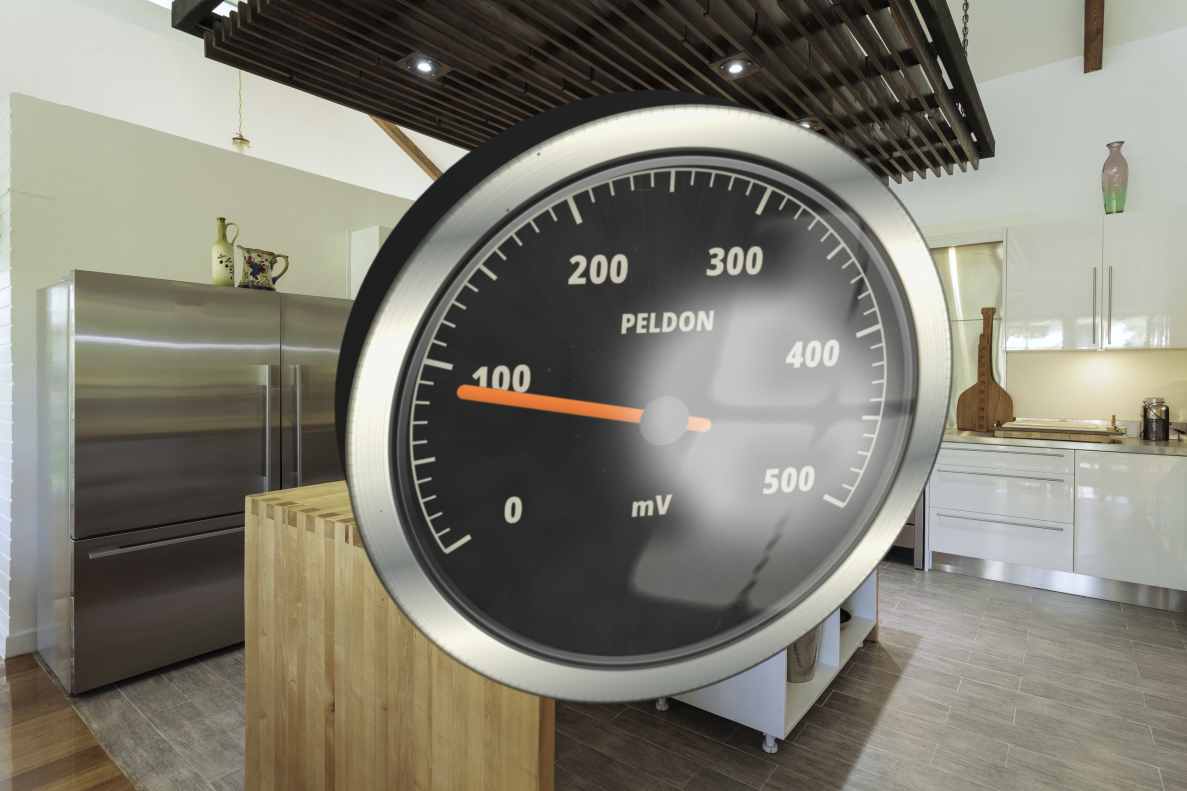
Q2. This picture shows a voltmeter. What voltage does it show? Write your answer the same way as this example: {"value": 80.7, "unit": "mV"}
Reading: {"value": 90, "unit": "mV"}
